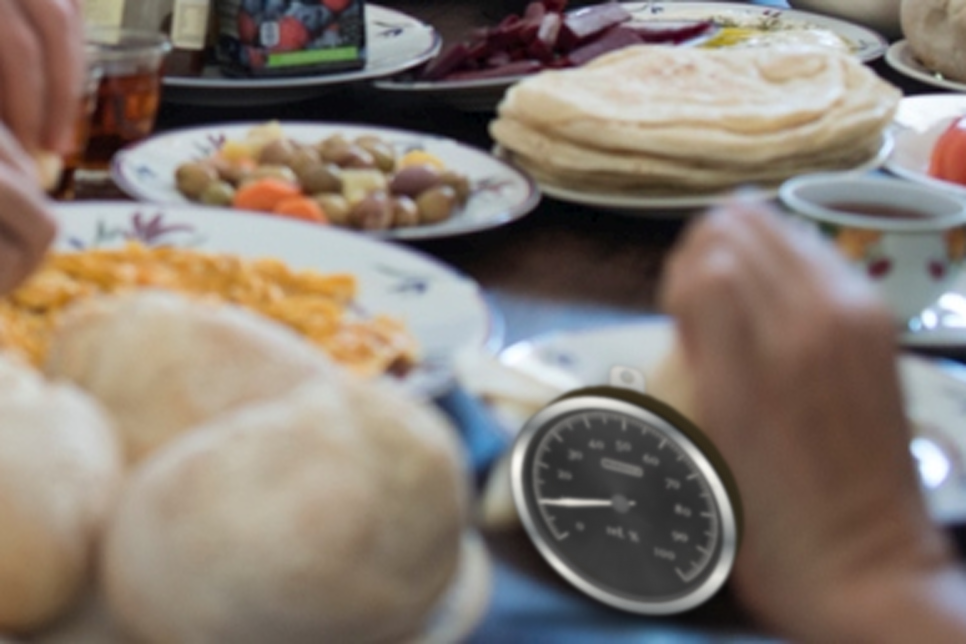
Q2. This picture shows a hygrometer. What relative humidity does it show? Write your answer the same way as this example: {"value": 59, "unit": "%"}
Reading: {"value": 10, "unit": "%"}
